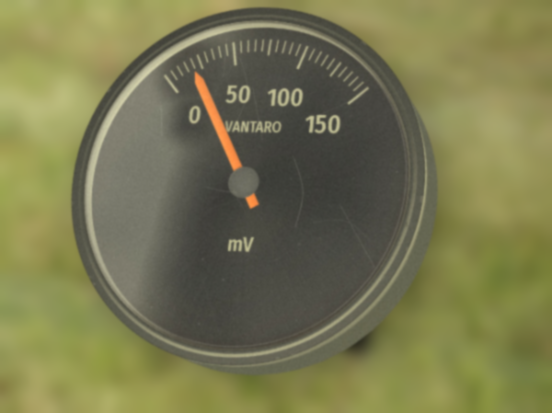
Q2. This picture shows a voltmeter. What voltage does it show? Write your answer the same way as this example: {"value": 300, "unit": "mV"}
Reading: {"value": 20, "unit": "mV"}
